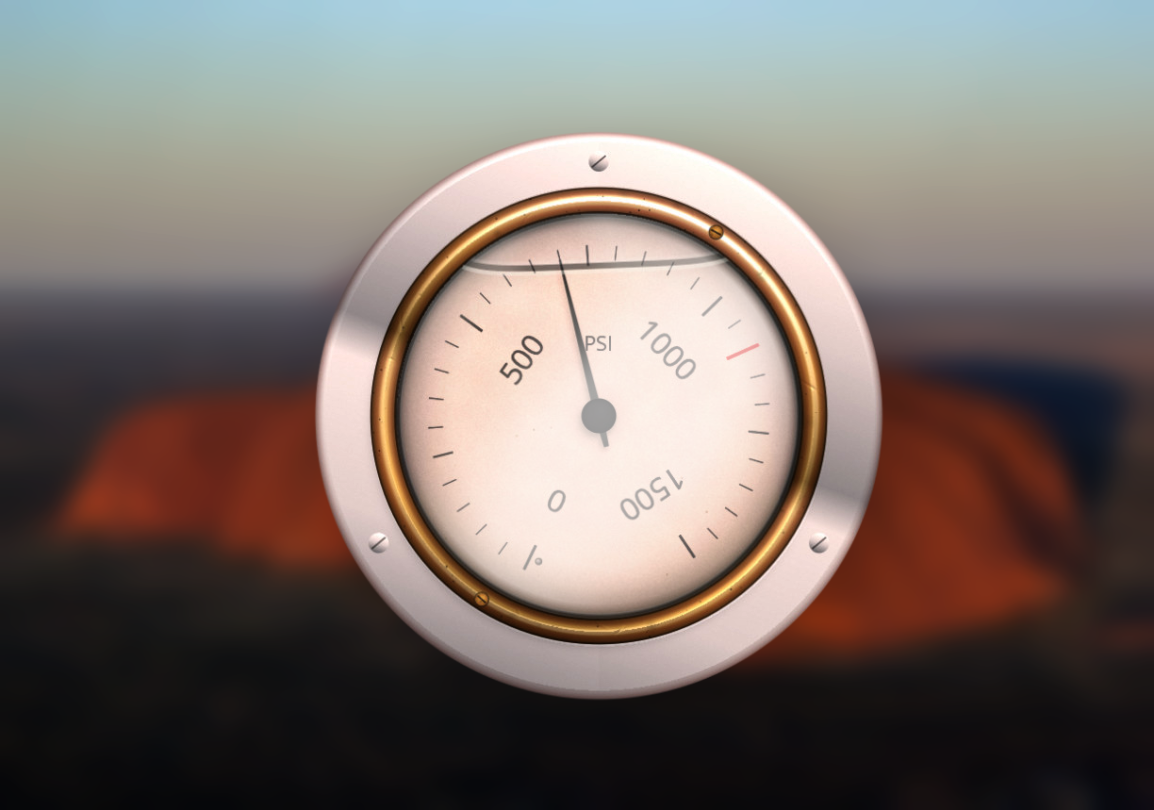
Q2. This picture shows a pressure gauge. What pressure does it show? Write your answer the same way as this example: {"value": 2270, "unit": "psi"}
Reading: {"value": 700, "unit": "psi"}
